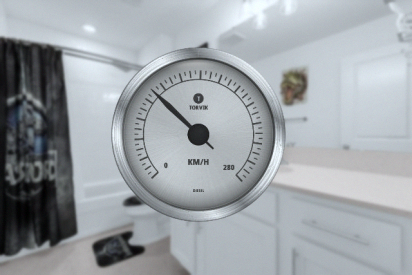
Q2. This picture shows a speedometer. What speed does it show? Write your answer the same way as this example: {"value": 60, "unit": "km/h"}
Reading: {"value": 90, "unit": "km/h"}
